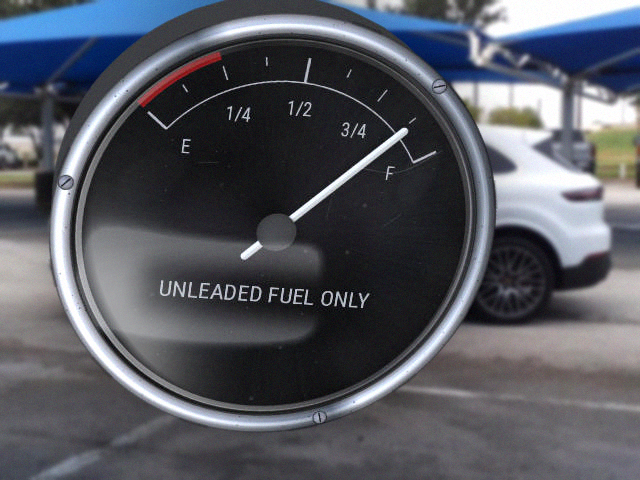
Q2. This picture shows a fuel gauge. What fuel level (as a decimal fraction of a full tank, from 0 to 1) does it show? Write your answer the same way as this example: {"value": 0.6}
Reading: {"value": 0.875}
